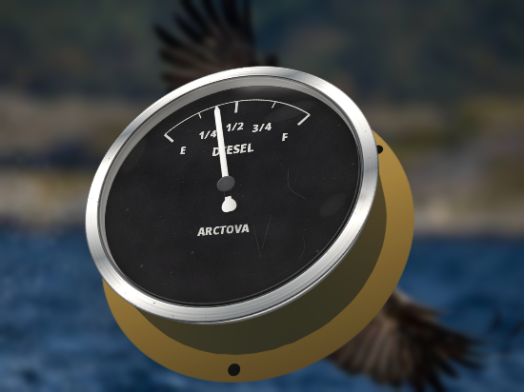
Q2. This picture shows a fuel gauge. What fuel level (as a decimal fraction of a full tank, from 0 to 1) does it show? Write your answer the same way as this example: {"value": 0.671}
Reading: {"value": 0.375}
